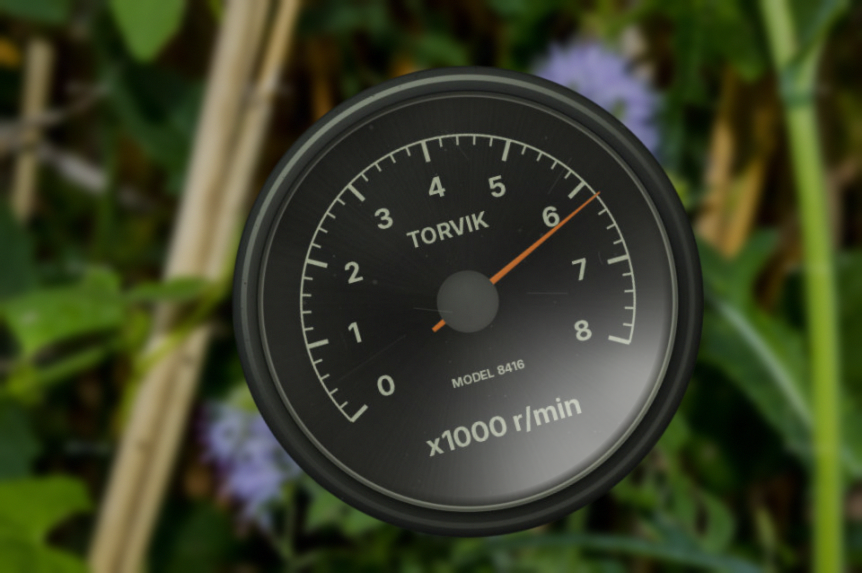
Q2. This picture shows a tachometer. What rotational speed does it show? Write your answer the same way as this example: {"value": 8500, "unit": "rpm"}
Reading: {"value": 6200, "unit": "rpm"}
